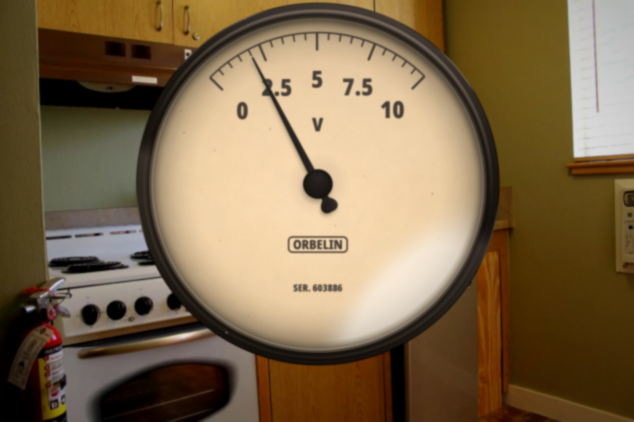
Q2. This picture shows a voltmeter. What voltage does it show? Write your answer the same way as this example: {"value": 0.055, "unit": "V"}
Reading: {"value": 2, "unit": "V"}
